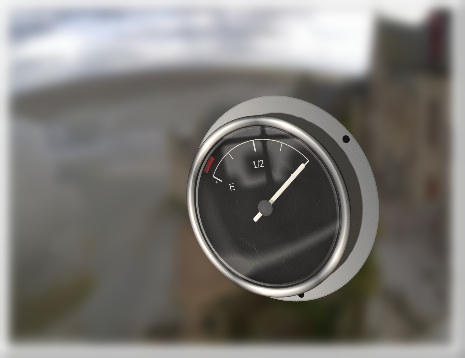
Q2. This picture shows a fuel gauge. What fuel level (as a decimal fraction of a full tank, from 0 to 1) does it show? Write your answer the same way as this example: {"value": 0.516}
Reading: {"value": 1}
